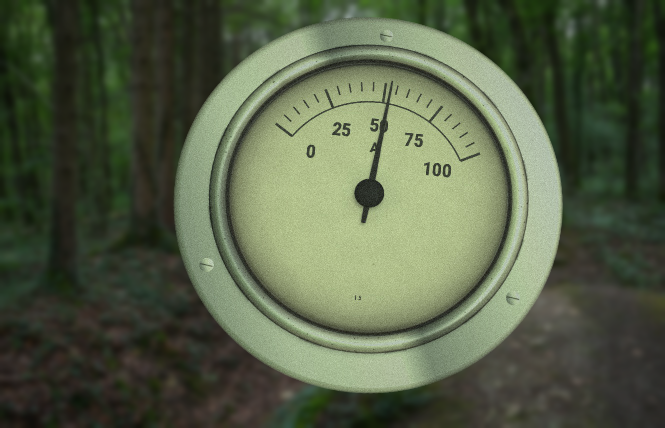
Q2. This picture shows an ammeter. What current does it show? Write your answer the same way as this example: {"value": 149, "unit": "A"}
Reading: {"value": 52.5, "unit": "A"}
